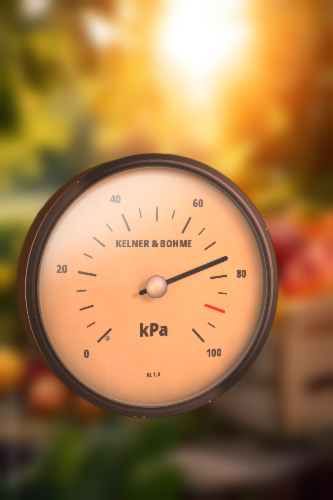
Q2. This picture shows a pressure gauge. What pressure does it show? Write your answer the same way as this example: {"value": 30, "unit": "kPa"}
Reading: {"value": 75, "unit": "kPa"}
